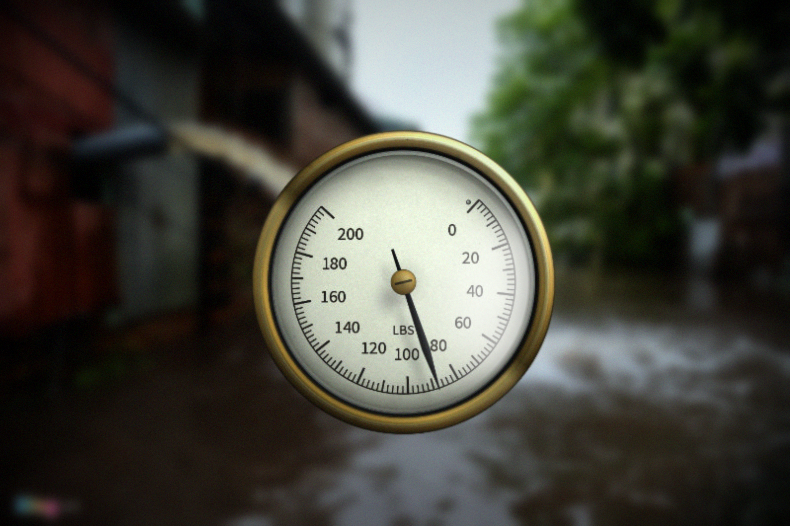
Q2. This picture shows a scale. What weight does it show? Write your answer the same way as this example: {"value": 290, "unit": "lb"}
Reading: {"value": 88, "unit": "lb"}
